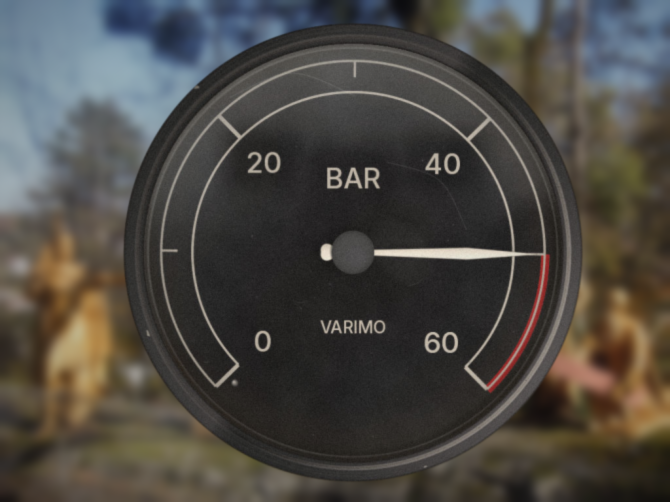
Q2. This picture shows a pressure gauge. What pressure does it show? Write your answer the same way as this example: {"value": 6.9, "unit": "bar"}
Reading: {"value": 50, "unit": "bar"}
